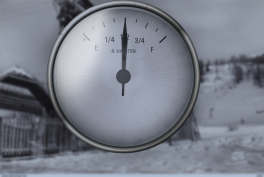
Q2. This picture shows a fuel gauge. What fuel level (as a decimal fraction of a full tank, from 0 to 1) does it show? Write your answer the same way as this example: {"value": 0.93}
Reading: {"value": 0.5}
